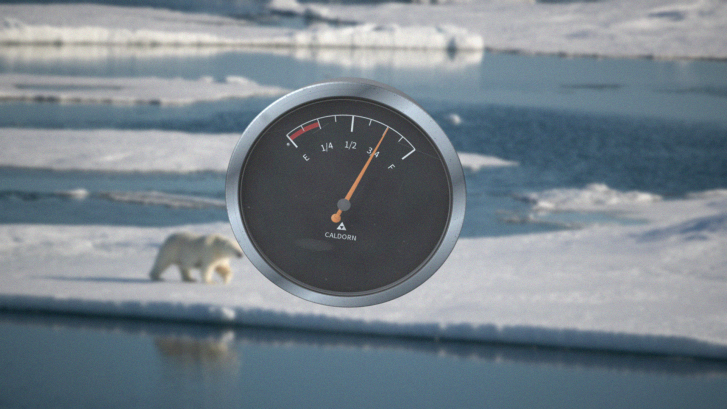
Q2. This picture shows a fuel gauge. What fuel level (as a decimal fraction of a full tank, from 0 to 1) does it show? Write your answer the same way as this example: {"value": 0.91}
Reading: {"value": 0.75}
